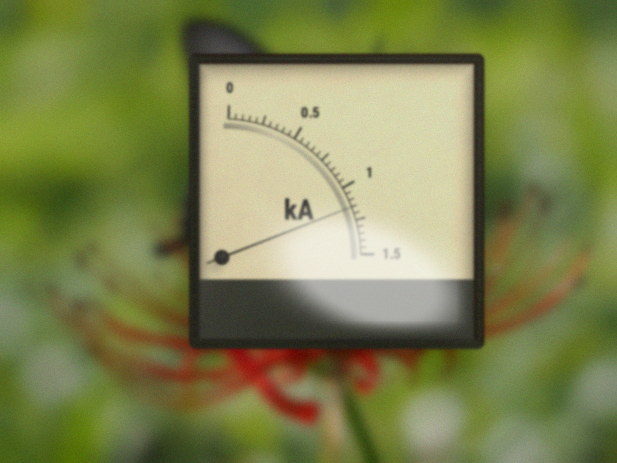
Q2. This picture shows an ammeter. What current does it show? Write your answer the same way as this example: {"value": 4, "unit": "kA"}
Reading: {"value": 1.15, "unit": "kA"}
